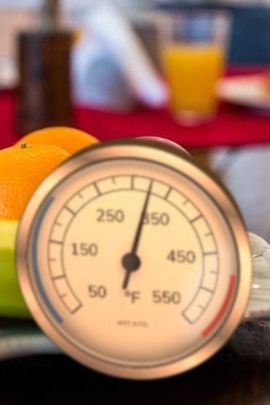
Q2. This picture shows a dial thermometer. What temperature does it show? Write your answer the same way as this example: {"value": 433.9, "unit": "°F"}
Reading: {"value": 325, "unit": "°F"}
